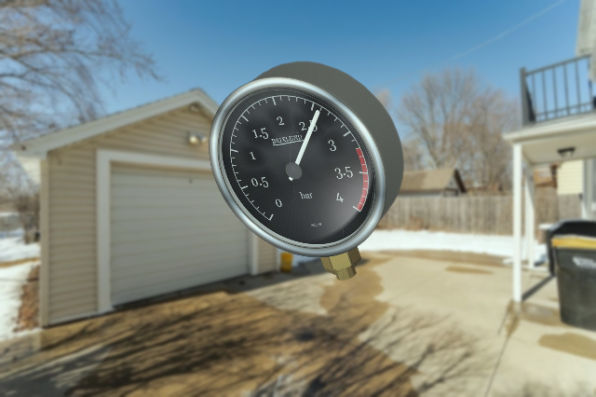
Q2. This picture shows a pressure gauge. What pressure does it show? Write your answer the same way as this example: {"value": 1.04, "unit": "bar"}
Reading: {"value": 2.6, "unit": "bar"}
